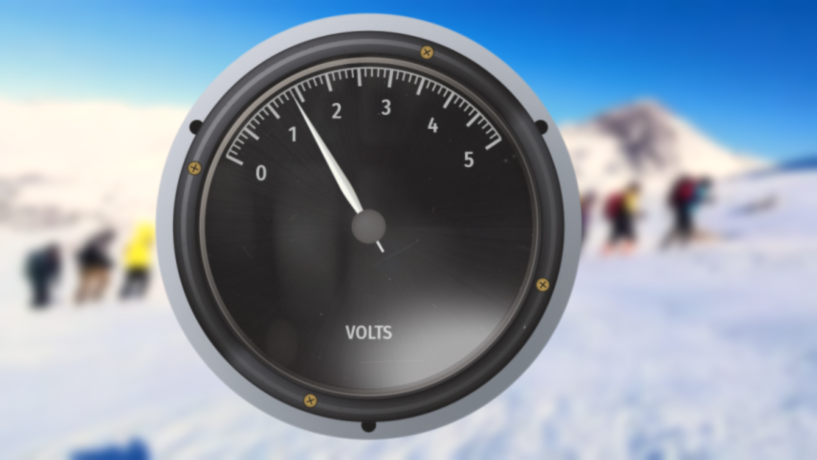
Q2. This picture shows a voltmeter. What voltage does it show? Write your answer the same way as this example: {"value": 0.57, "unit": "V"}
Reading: {"value": 1.4, "unit": "V"}
